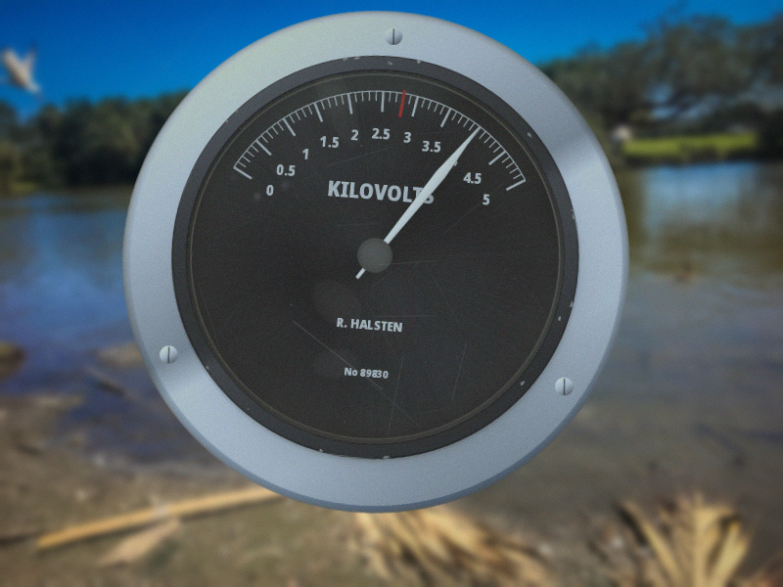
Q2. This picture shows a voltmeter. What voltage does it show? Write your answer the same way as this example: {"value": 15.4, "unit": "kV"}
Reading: {"value": 4, "unit": "kV"}
